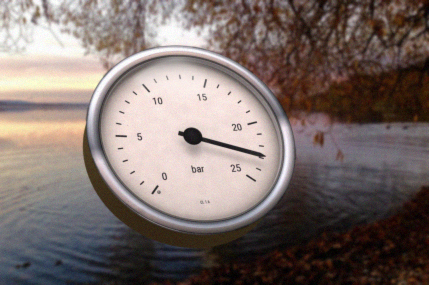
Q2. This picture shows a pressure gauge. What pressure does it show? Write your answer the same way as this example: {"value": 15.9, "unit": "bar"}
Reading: {"value": 23, "unit": "bar"}
